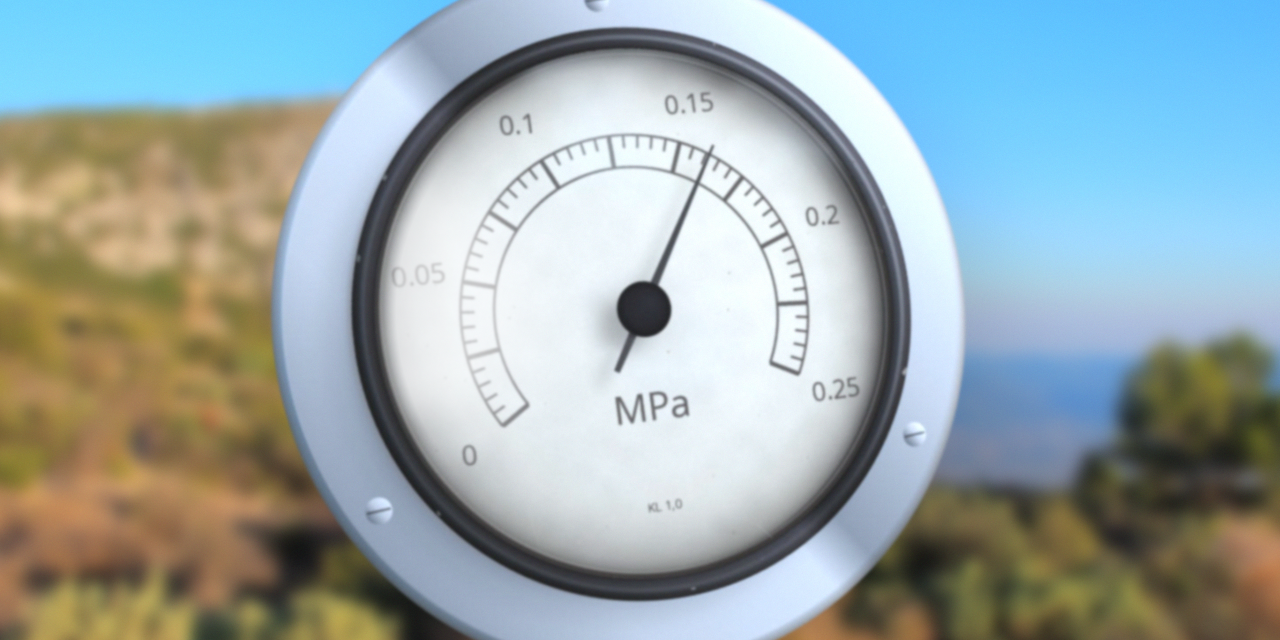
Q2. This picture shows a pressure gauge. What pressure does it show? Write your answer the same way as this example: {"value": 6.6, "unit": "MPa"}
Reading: {"value": 0.16, "unit": "MPa"}
